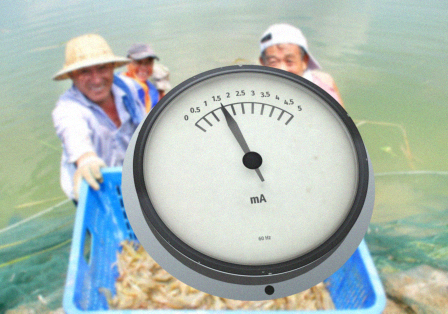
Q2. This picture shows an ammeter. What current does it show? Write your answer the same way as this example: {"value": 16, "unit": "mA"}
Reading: {"value": 1.5, "unit": "mA"}
